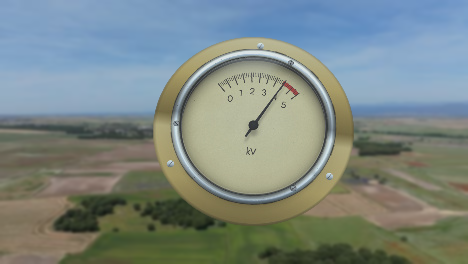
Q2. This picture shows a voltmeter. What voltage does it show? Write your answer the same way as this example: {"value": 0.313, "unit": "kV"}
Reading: {"value": 4, "unit": "kV"}
